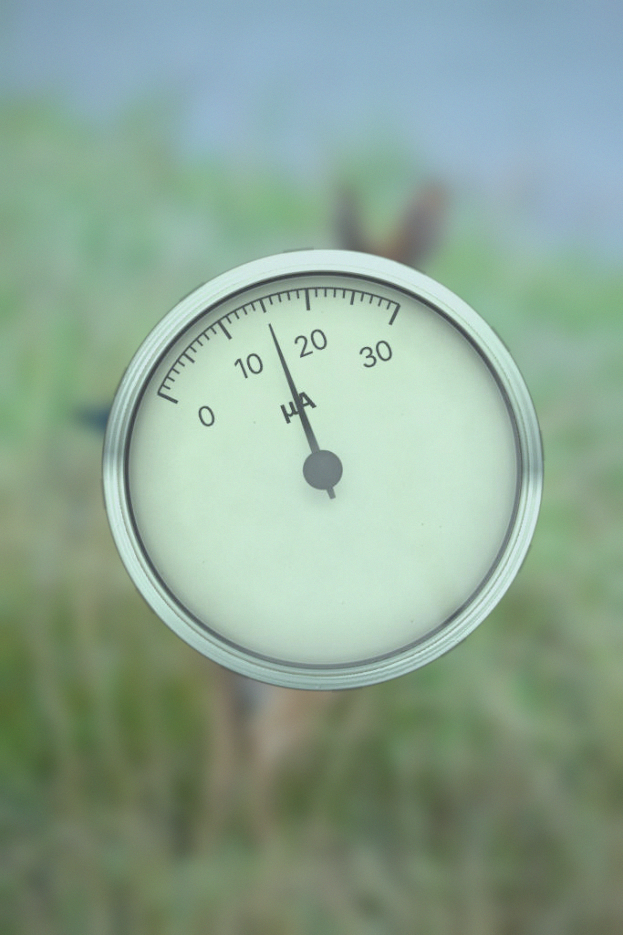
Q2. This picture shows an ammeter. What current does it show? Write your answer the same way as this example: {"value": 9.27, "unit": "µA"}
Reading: {"value": 15, "unit": "µA"}
